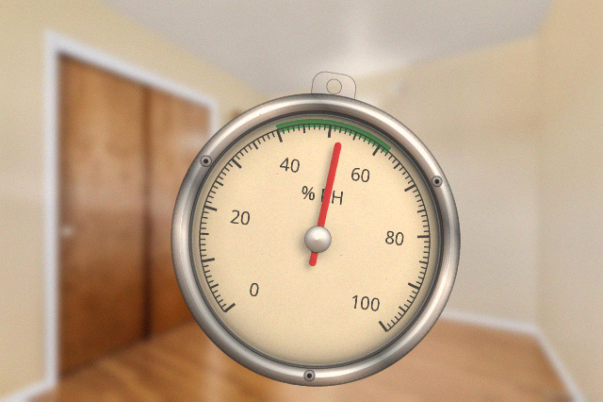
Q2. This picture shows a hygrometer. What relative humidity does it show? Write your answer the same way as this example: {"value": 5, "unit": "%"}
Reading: {"value": 52, "unit": "%"}
